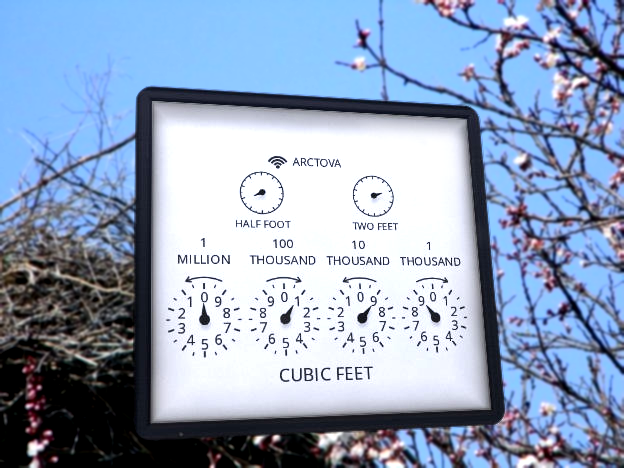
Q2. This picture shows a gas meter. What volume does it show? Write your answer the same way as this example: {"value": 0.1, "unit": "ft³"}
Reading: {"value": 8900, "unit": "ft³"}
